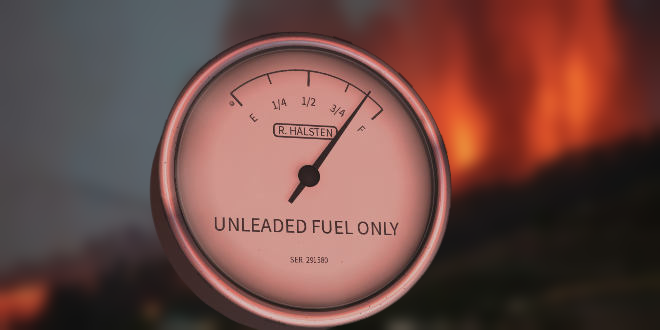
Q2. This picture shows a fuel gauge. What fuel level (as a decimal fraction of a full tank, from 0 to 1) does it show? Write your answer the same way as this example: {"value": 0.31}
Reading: {"value": 0.875}
